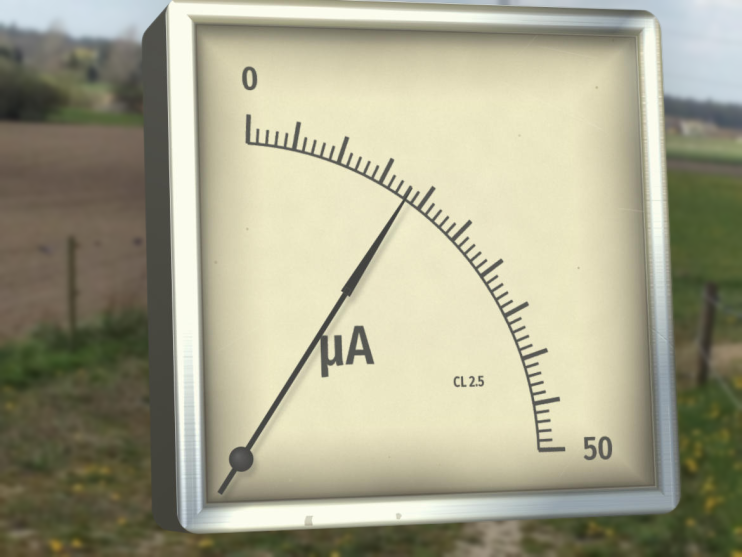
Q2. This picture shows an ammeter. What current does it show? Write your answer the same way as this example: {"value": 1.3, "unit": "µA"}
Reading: {"value": 18, "unit": "µA"}
